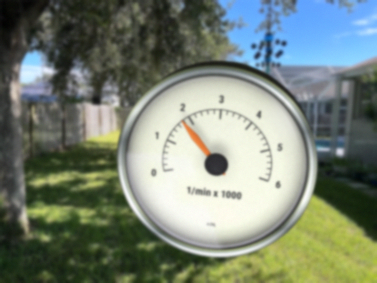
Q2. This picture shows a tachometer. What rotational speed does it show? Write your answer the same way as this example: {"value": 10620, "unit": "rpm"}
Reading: {"value": 1800, "unit": "rpm"}
